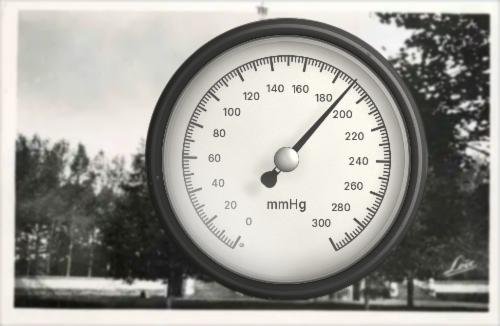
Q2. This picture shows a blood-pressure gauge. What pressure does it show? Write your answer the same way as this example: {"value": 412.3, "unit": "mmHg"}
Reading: {"value": 190, "unit": "mmHg"}
